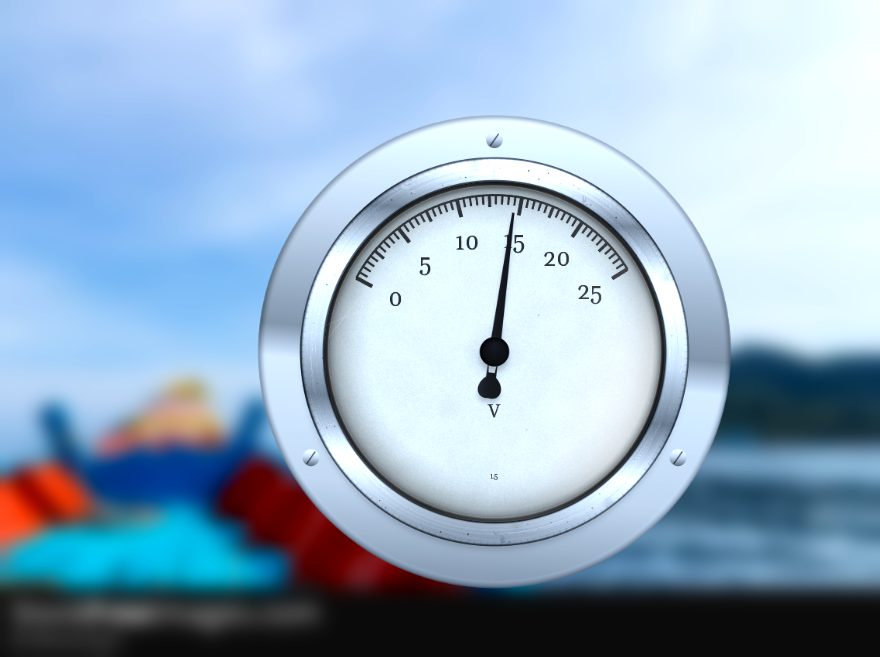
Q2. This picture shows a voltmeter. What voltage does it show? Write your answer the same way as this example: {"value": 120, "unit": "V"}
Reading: {"value": 14.5, "unit": "V"}
